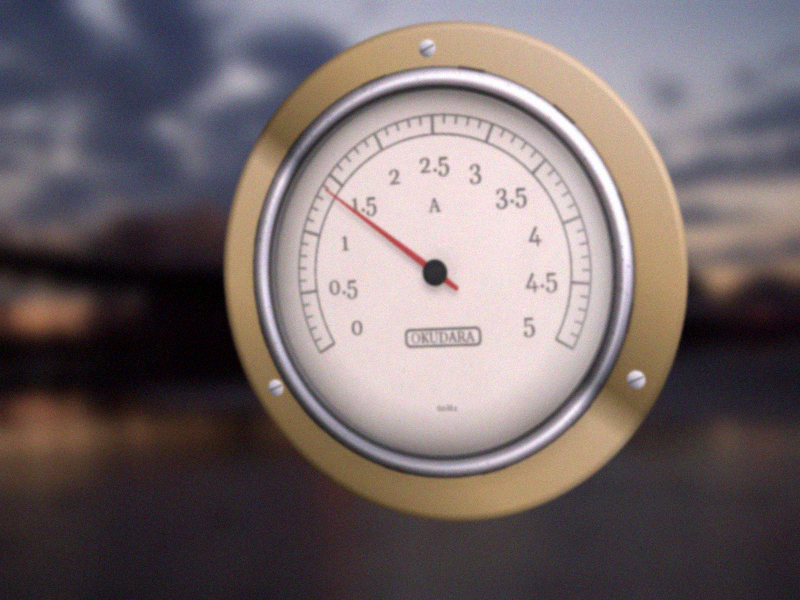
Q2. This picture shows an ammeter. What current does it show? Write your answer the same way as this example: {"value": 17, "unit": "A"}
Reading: {"value": 1.4, "unit": "A"}
